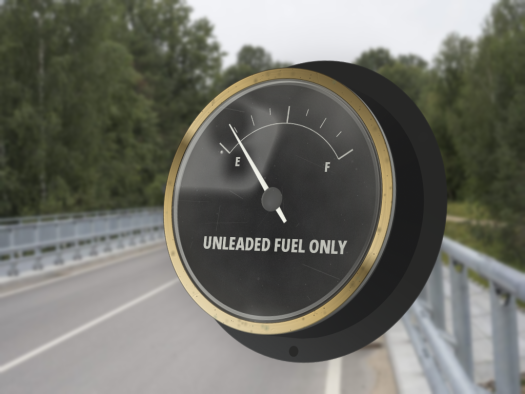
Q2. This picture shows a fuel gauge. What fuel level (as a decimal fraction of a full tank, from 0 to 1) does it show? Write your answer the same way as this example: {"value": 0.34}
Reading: {"value": 0.125}
